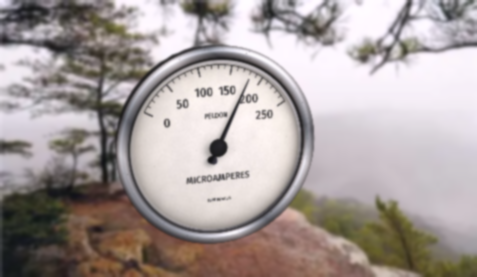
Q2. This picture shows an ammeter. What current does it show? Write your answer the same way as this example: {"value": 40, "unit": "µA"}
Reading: {"value": 180, "unit": "µA"}
